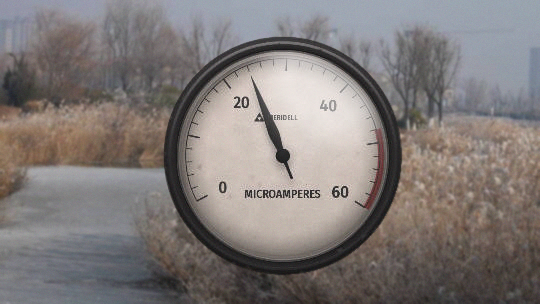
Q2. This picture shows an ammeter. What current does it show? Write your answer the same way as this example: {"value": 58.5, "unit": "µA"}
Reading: {"value": 24, "unit": "µA"}
